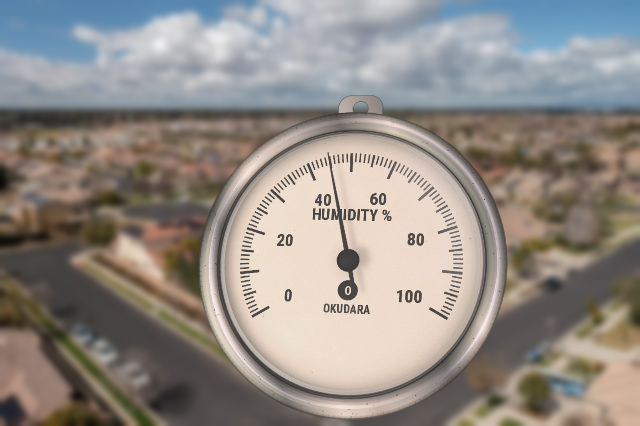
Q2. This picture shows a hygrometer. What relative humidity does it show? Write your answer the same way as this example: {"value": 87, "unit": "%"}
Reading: {"value": 45, "unit": "%"}
